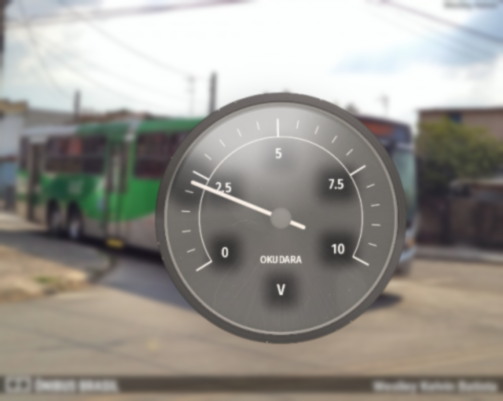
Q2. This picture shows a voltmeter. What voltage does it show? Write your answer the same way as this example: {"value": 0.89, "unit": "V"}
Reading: {"value": 2.25, "unit": "V"}
